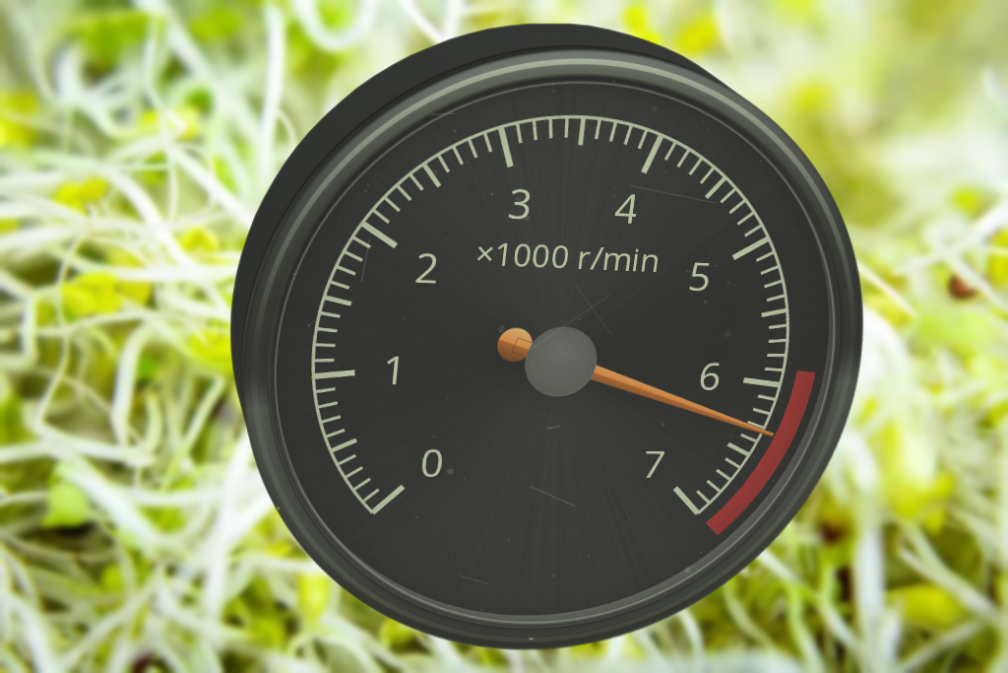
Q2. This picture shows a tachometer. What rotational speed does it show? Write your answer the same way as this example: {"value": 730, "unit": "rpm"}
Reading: {"value": 6300, "unit": "rpm"}
